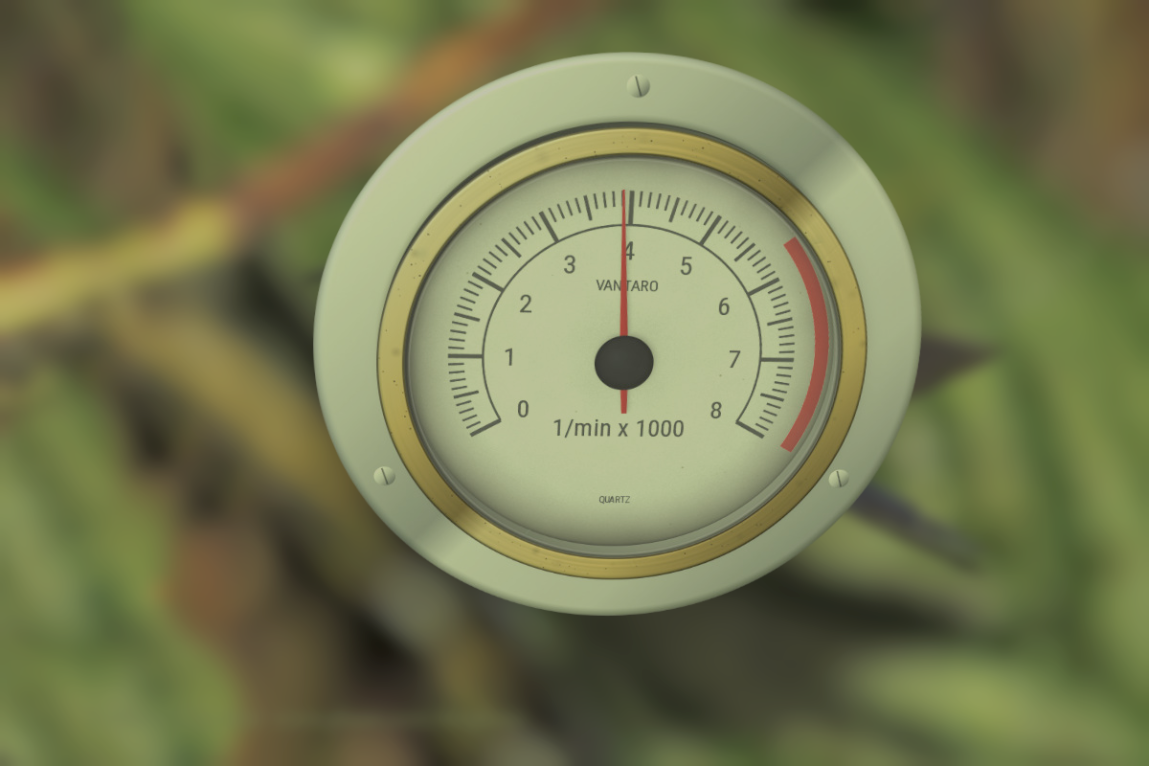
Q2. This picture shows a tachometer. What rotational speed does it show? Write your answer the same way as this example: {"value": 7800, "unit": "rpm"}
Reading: {"value": 3900, "unit": "rpm"}
